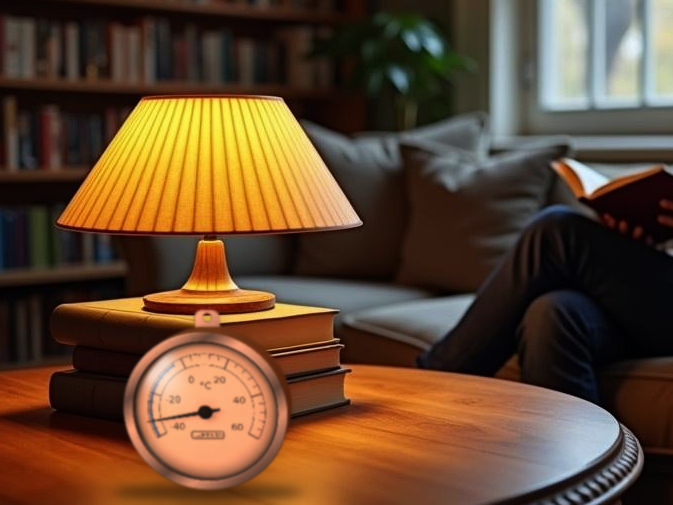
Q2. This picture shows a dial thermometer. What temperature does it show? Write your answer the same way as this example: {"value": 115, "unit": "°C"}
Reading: {"value": -32, "unit": "°C"}
